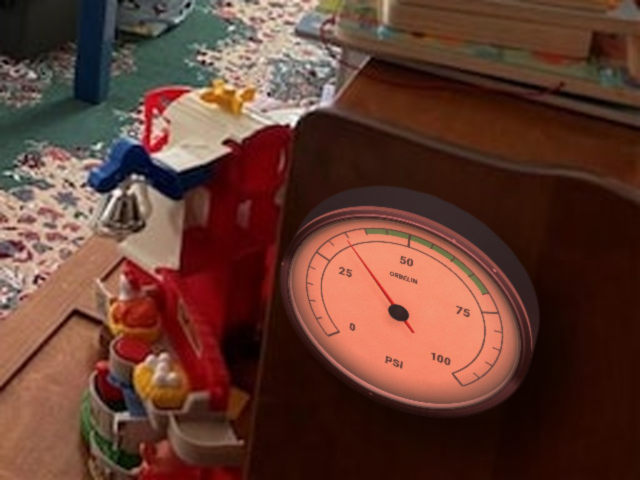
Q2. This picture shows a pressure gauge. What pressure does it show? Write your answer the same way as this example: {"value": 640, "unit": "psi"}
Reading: {"value": 35, "unit": "psi"}
